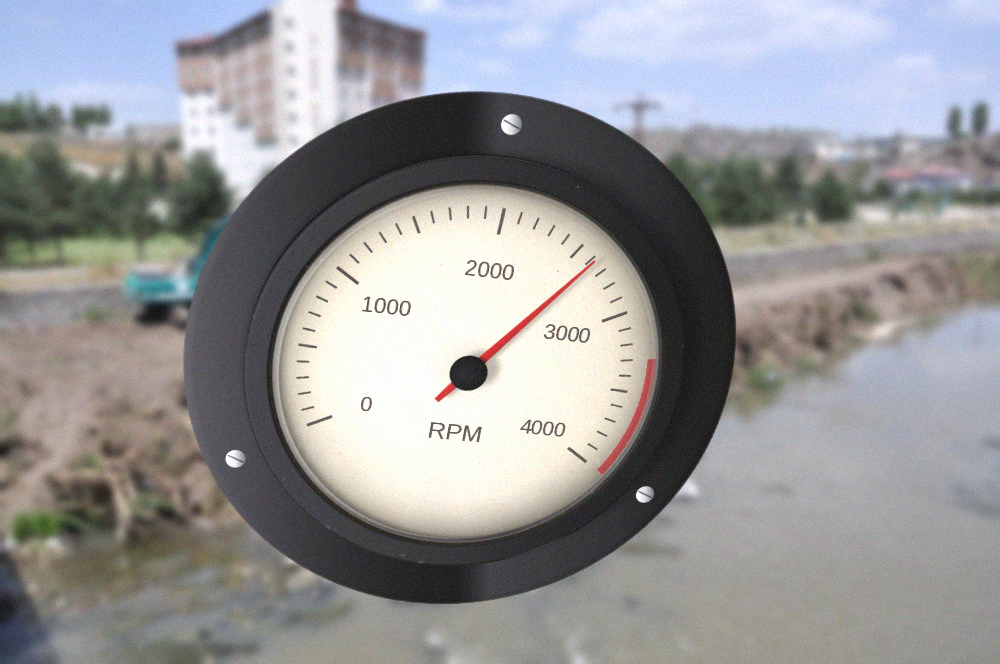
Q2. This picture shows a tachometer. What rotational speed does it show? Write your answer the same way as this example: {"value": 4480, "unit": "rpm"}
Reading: {"value": 2600, "unit": "rpm"}
